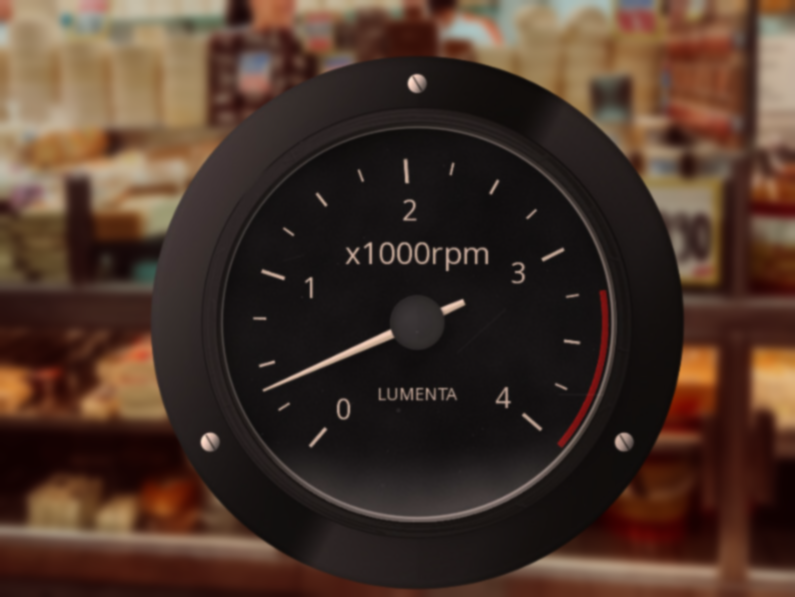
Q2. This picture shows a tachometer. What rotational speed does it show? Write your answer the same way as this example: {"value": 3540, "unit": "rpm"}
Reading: {"value": 375, "unit": "rpm"}
